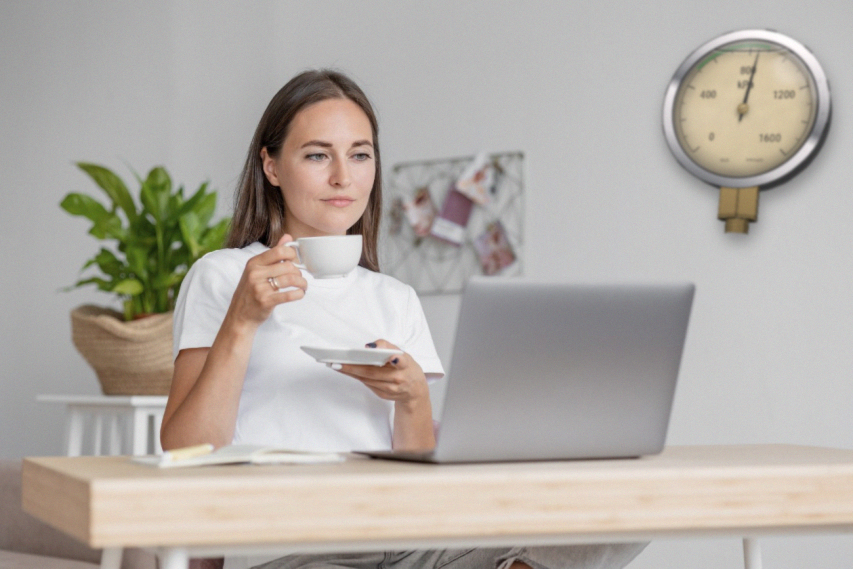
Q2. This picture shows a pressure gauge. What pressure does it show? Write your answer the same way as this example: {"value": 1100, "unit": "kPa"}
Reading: {"value": 850, "unit": "kPa"}
